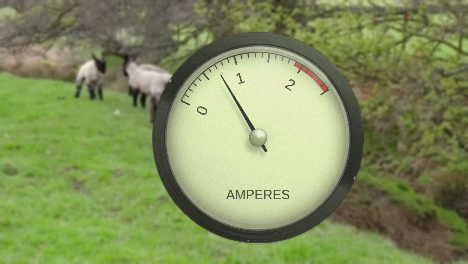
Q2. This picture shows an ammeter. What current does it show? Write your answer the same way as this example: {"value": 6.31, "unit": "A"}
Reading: {"value": 0.7, "unit": "A"}
